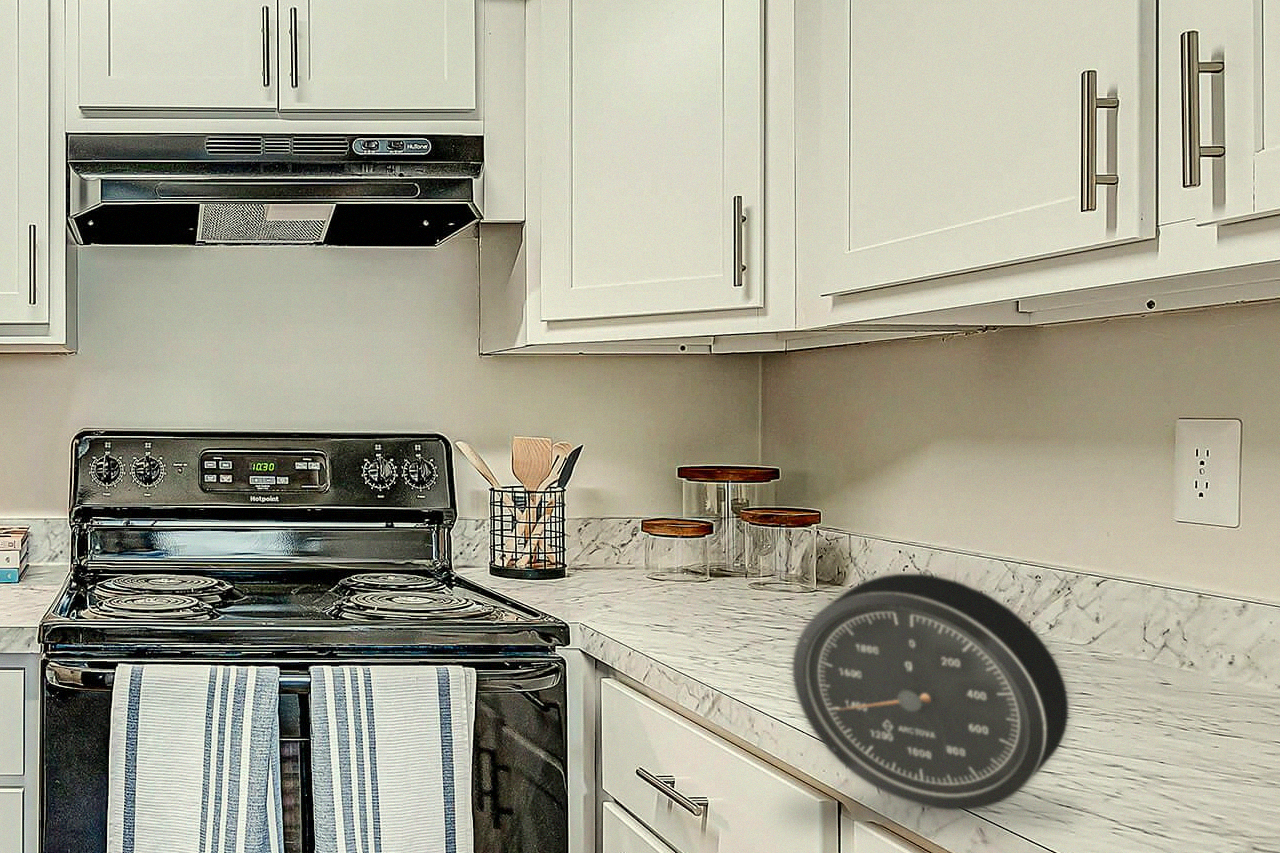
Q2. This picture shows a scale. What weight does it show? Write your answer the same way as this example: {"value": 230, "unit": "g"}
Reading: {"value": 1400, "unit": "g"}
